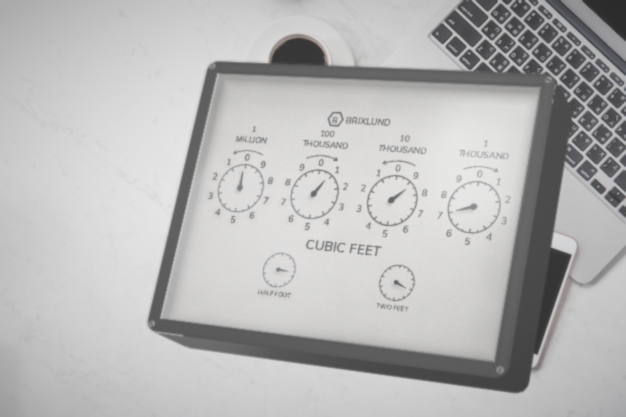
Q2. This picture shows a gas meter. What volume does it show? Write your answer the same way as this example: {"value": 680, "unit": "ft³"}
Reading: {"value": 8700, "unit": "ft³"}
